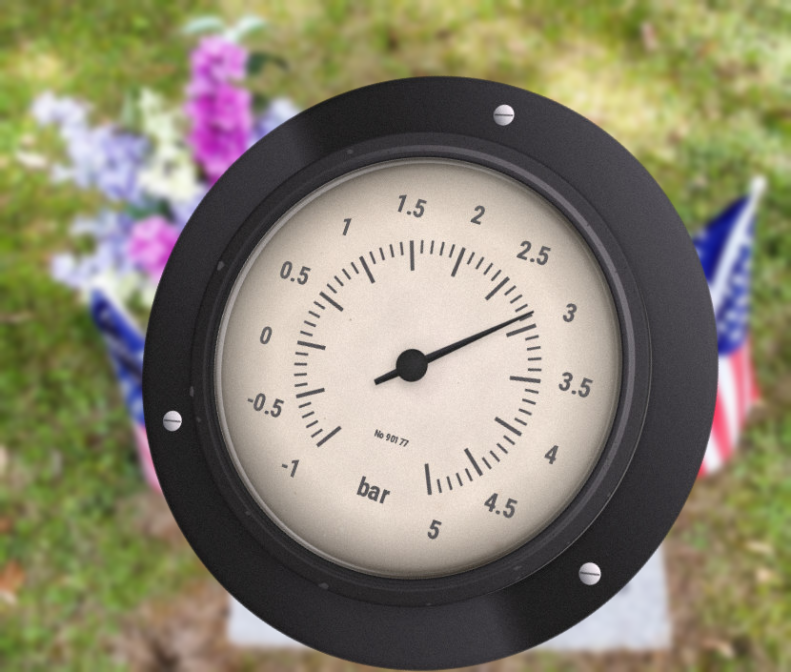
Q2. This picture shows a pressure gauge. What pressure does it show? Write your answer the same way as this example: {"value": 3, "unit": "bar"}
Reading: {"value": 2.9, "unit": "bar"}
